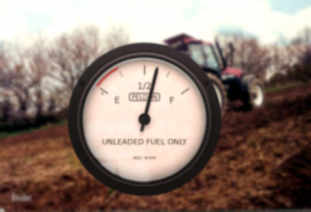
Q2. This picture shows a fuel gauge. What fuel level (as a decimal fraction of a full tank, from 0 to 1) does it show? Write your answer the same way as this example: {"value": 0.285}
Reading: {"value": 0.625}
